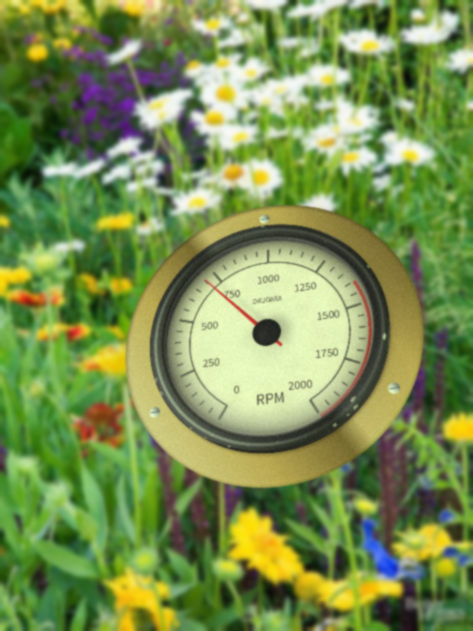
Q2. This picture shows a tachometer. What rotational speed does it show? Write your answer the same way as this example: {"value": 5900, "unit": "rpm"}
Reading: {"value": 700, "unit": "rpm"}
